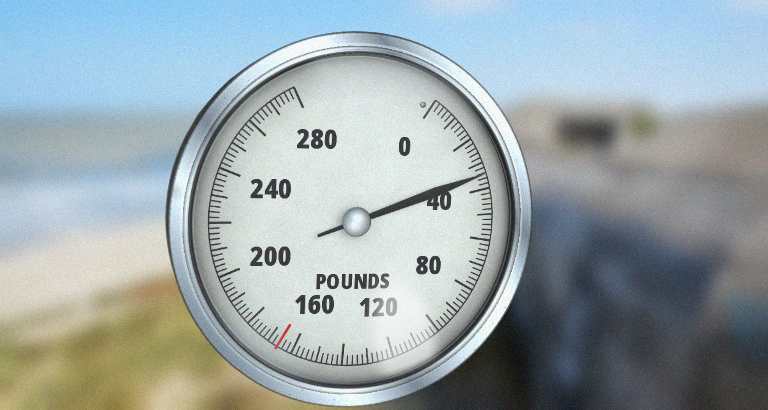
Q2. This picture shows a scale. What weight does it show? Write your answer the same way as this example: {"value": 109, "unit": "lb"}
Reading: {"value": 34, "unit": "lb"}
